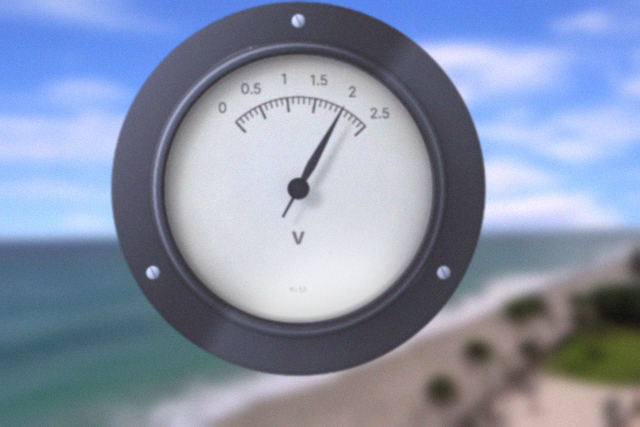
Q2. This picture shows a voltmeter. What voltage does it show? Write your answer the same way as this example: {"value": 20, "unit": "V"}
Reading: {"value": 2, "unit": "V"}
